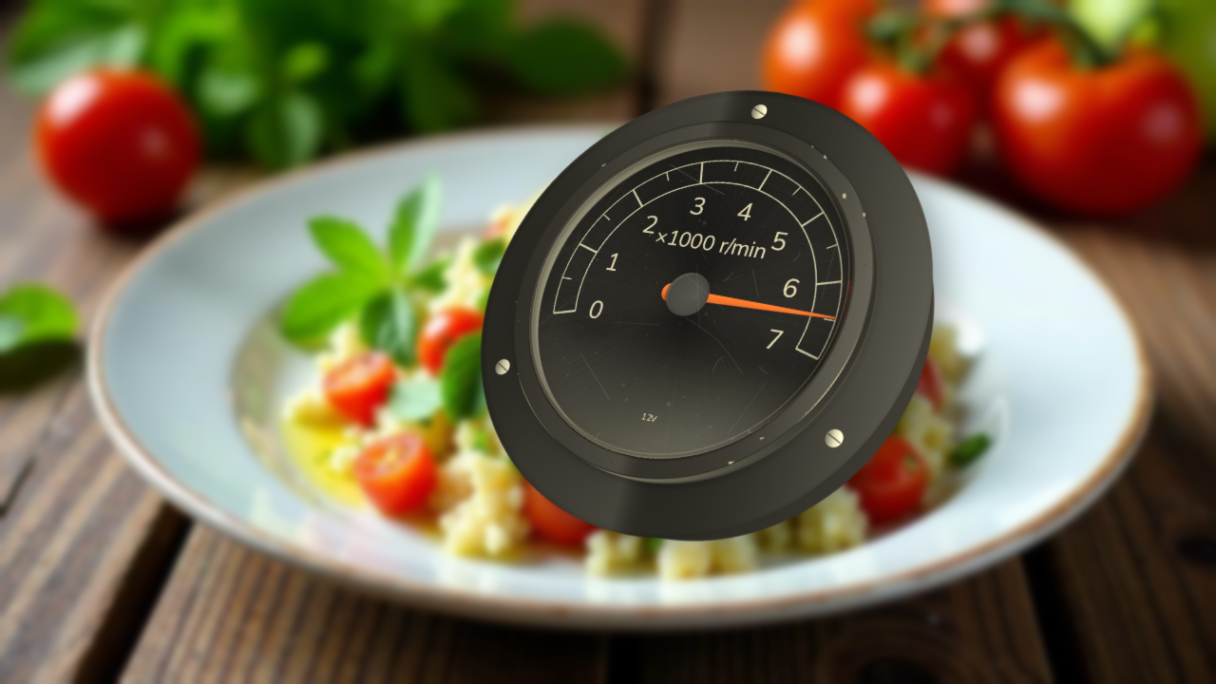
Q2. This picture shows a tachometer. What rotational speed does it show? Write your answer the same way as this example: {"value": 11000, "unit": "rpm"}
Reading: {"value": 6500, "unit": "rpm"}
